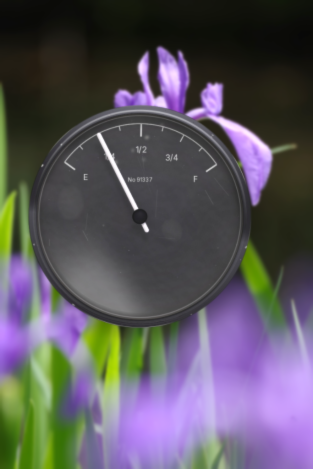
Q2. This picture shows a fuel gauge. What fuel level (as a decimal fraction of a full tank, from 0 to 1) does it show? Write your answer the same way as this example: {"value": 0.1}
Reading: {"value": 0.25}
